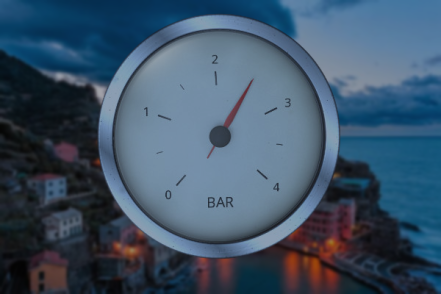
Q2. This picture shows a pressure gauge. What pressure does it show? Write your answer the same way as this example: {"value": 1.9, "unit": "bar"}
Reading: {"value": 2.5, "unit": "bar"}
